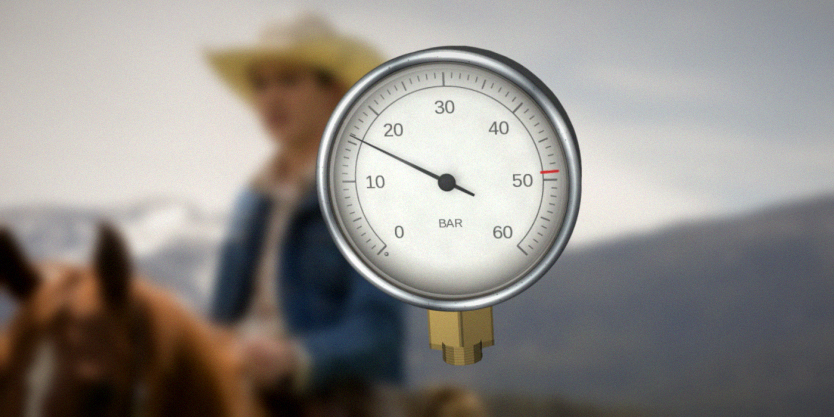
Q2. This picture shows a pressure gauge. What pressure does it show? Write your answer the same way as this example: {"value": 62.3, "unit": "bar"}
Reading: {"value": 16, "unit": "bar"}
